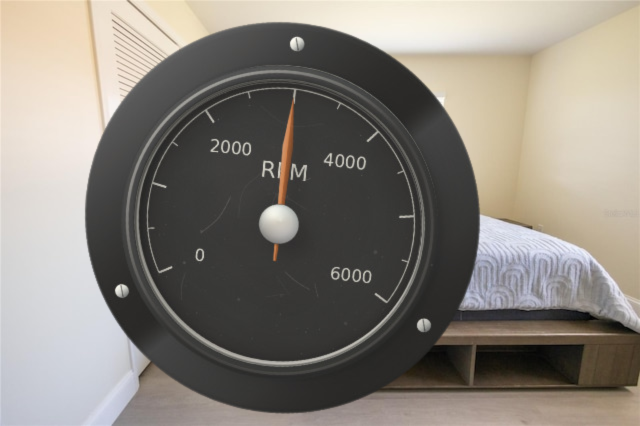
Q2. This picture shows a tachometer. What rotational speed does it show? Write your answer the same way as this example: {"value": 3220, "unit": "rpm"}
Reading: {"value": 3000, "unit": "rpm"}
